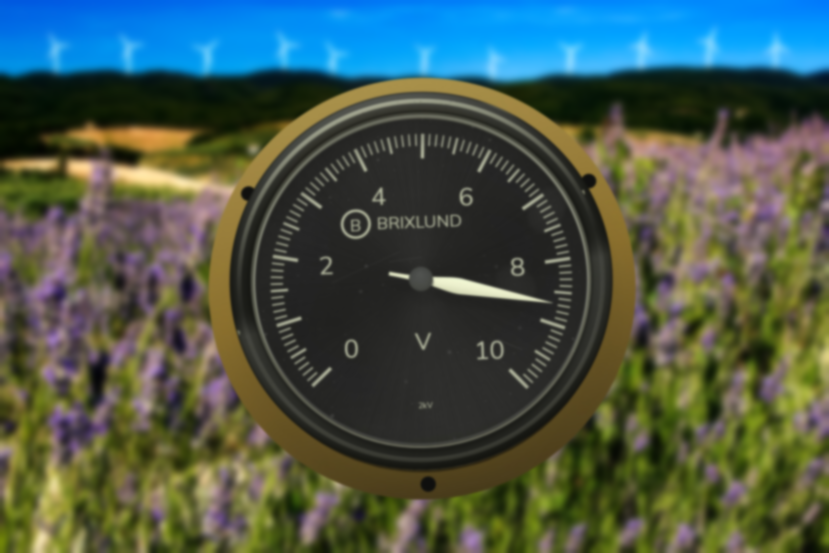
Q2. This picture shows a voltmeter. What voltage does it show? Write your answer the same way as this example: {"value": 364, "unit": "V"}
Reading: {"value": 8.7, "unit": "V"}
